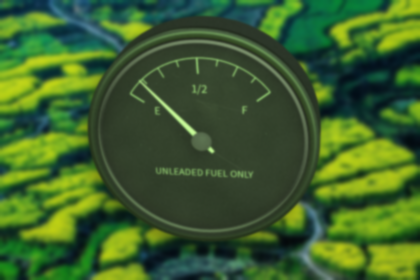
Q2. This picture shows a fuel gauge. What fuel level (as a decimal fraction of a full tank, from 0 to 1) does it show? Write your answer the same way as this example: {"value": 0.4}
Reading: {"value": 0.125}
